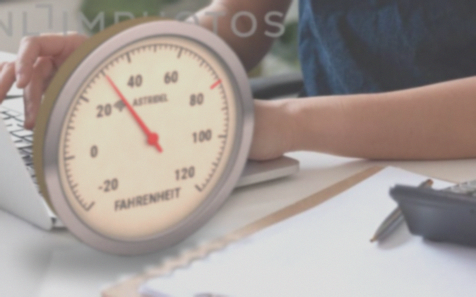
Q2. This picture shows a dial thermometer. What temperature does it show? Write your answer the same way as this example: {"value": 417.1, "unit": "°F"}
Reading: {"value": 30, "unit": "°F"}
